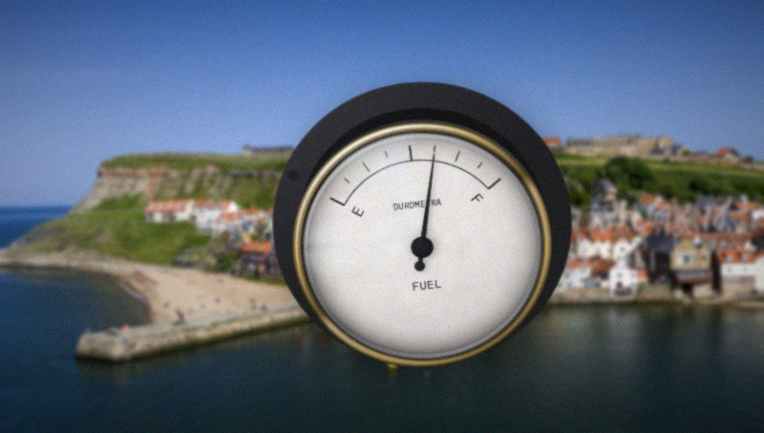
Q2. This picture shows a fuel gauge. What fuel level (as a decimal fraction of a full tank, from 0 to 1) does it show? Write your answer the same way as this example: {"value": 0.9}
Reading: {"value": 0.625}
